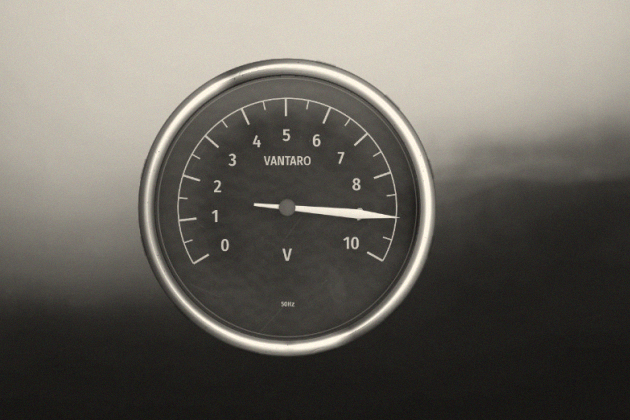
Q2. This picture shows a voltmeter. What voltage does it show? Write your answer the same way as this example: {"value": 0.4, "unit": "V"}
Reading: {"value": 9, "unit": "V"}
